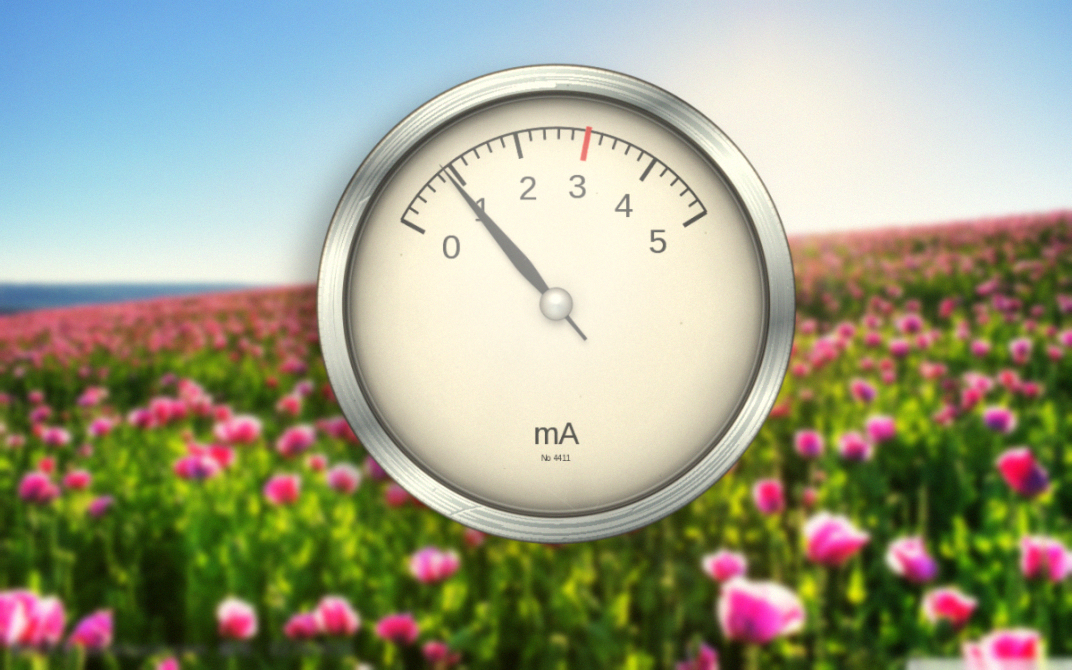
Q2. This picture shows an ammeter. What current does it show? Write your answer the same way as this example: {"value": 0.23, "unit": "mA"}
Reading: {"value": 0.9, "unit": "mA"}
